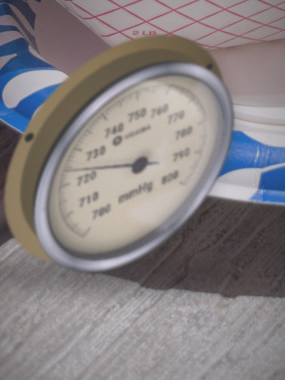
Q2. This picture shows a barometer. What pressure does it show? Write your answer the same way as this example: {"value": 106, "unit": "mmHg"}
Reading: {"value": 725, "unit": "mmHg"}
